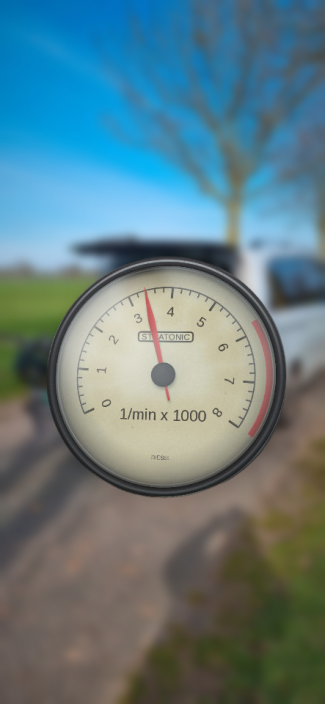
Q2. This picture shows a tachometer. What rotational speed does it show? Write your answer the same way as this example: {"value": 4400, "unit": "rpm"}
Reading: {"value": 3400, "unit": "rpm"}
